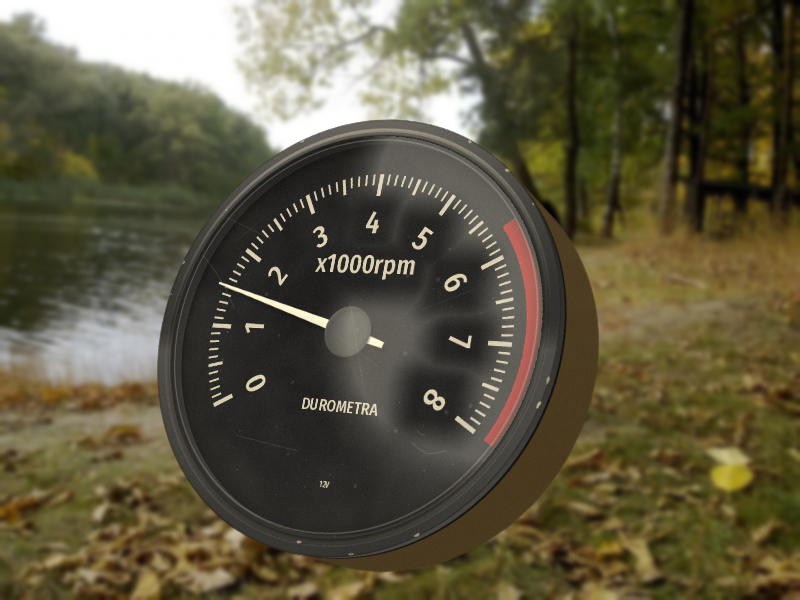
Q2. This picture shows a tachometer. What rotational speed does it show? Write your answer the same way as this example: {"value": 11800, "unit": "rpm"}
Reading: {"value": 1500, "unit": "rpm"}
